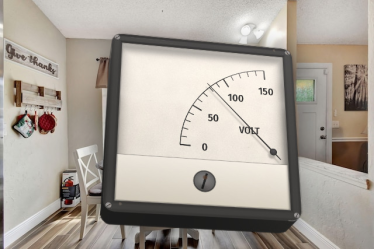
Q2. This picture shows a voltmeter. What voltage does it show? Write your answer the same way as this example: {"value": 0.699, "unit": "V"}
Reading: {"value": 80, "unit": "V"}
